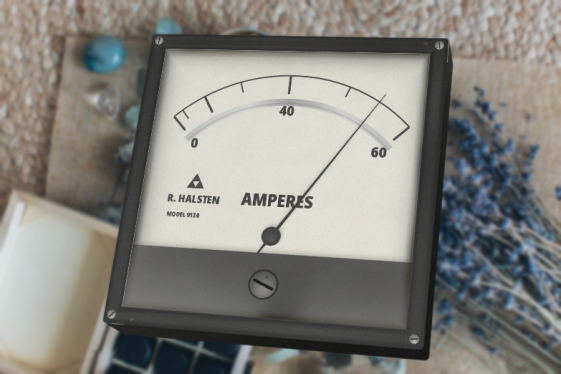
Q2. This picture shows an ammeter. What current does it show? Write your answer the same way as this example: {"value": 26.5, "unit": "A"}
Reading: {"value": 55, "unit": "A"}
